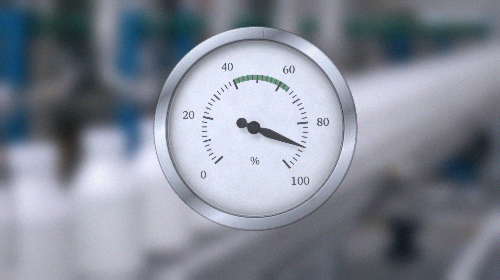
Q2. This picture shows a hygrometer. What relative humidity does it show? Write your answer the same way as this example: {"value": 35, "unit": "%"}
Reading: {"value": 90, "unit": "%"}
